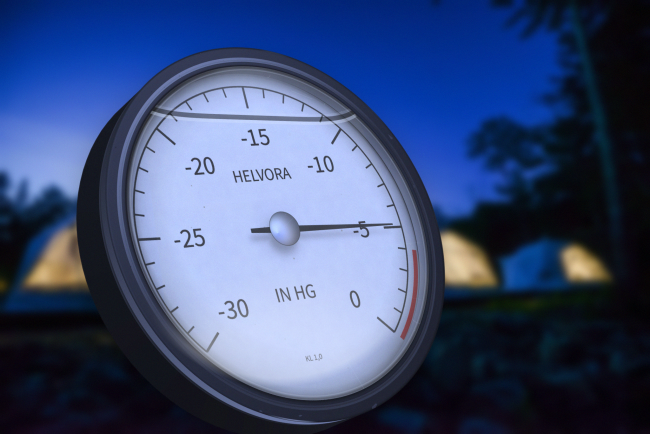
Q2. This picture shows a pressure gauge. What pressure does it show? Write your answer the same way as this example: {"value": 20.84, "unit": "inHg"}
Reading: {"value": -5, "unit": "inHg"}
